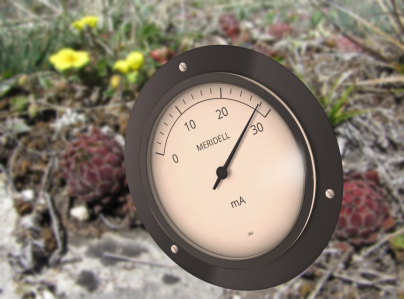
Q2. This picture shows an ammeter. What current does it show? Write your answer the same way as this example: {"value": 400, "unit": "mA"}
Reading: {"value": 28, "unit": "mA"}
